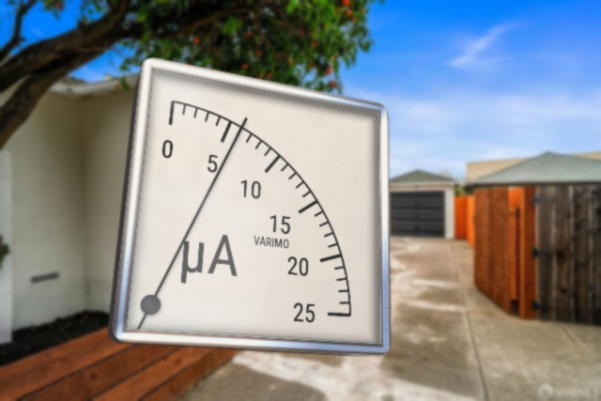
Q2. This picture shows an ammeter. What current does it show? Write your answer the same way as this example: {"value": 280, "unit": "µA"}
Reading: {"value": 6, "unit": "µA"}
